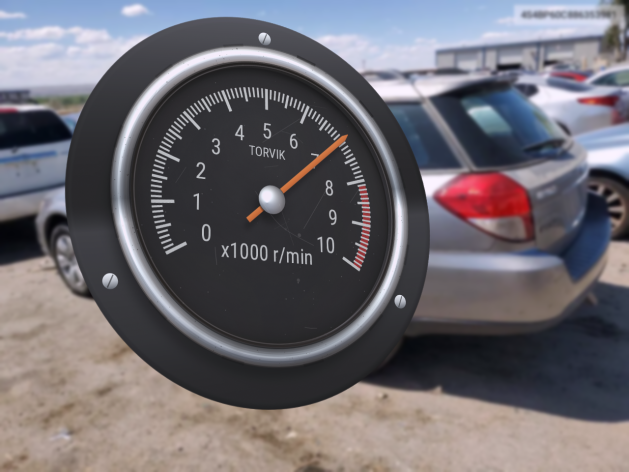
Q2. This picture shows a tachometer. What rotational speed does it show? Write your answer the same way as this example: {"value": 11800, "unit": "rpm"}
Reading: {"value": 7000, "unit": "rpm"}
